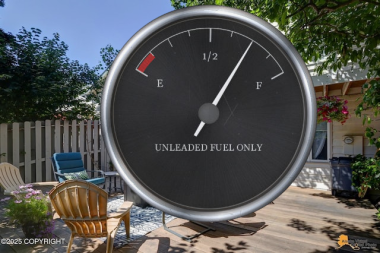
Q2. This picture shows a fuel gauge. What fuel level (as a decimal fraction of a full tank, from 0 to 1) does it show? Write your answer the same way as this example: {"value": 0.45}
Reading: {"value": 0.75}
